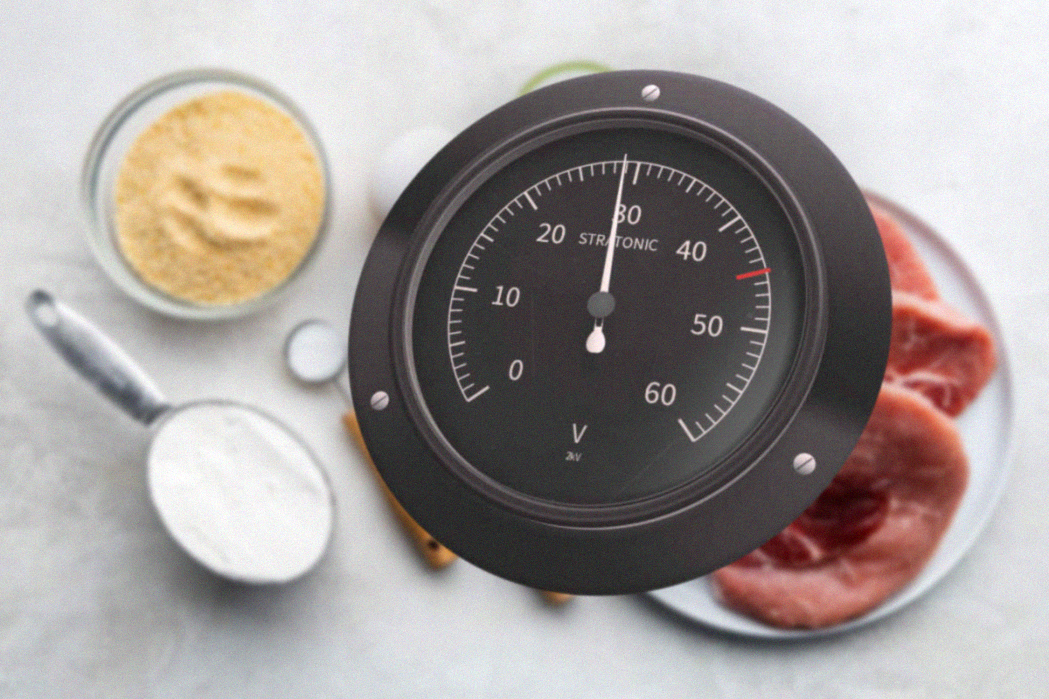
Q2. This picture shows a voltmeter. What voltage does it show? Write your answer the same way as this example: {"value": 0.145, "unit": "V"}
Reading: {"value": 29, "unit": "V"}
